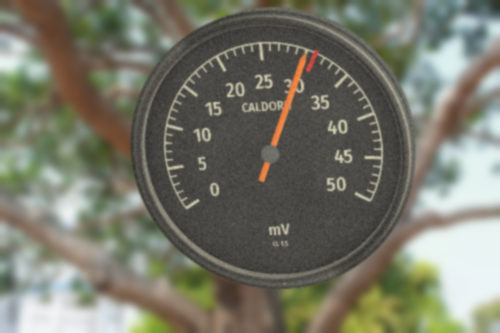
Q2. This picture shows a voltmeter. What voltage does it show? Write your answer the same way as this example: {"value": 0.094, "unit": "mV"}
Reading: {"value": 30, "unit": "mV"}
